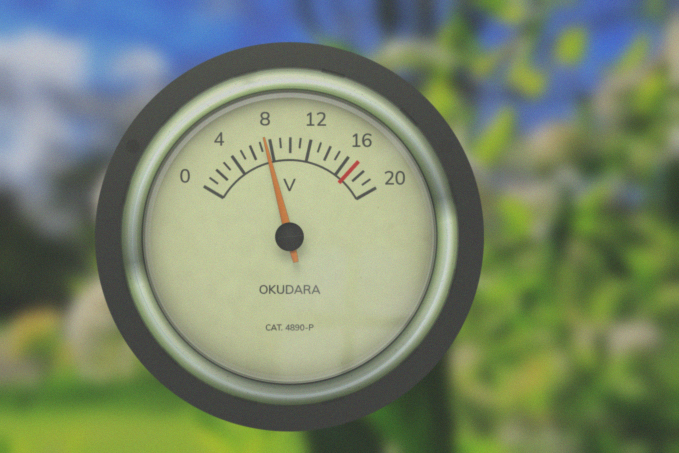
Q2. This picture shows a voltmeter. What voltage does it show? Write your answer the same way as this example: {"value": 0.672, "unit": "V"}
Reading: {"value": 7.5, "unit": "V"}
